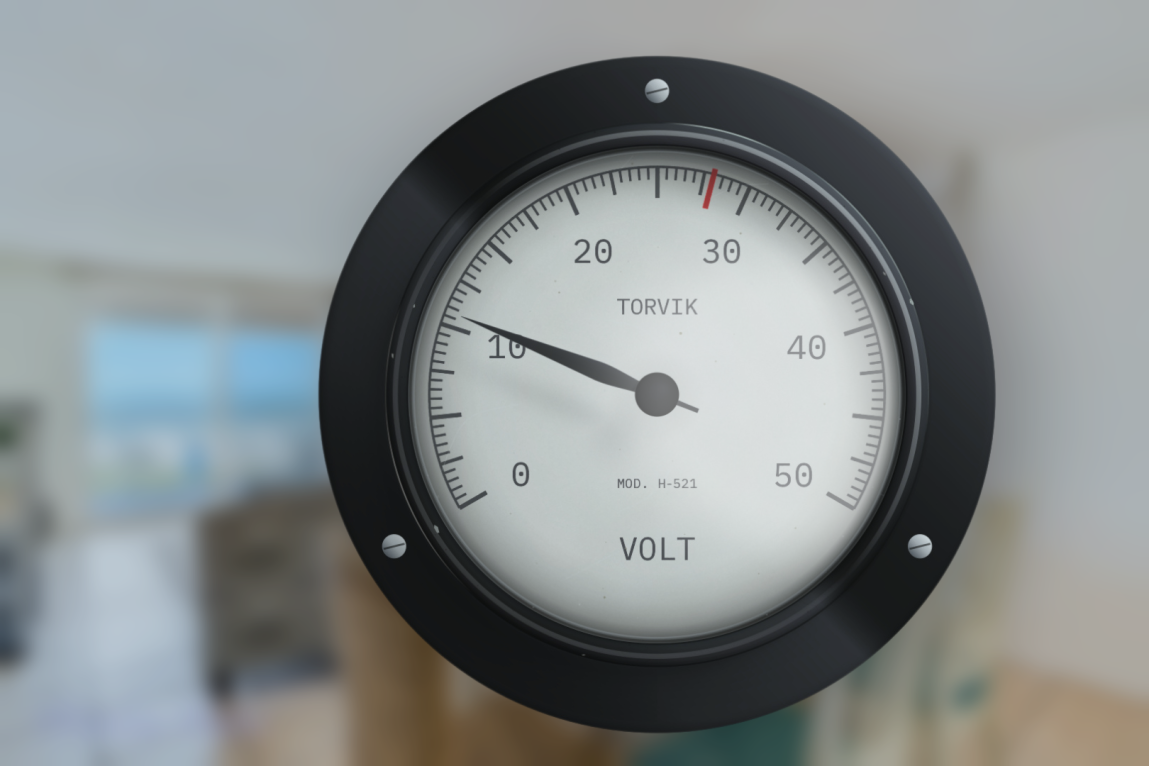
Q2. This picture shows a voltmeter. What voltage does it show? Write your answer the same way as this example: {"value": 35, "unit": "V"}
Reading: {"value": 10.75, "unit": "V"}
